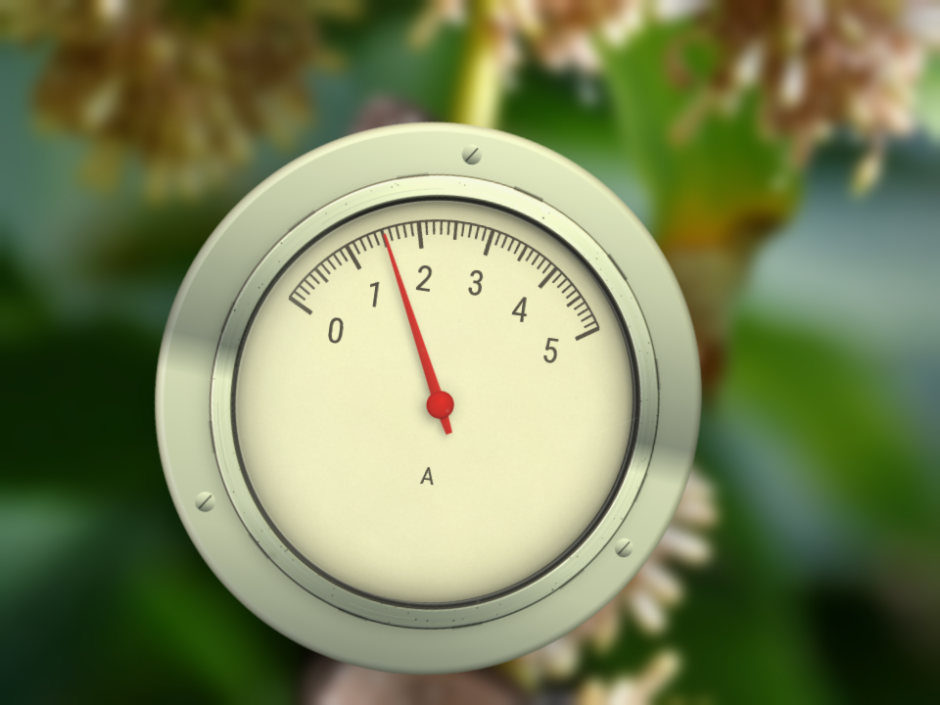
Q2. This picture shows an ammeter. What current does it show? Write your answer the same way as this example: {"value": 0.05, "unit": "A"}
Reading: {"value": 1.5, "unit": "A"}
